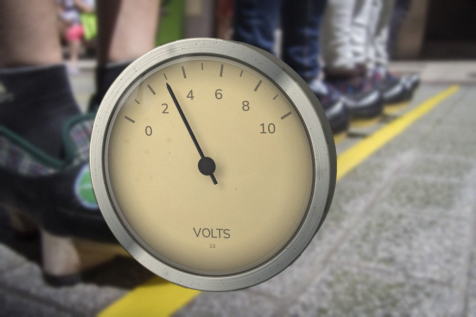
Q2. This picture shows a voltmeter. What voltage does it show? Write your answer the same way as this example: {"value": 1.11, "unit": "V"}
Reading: {"value": 3, "unit": "V"}
